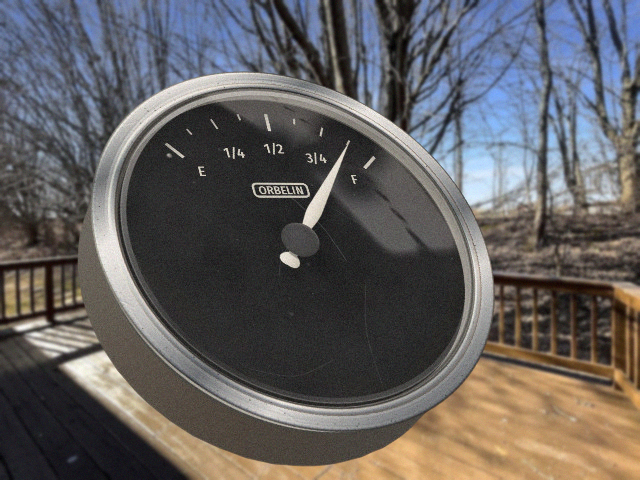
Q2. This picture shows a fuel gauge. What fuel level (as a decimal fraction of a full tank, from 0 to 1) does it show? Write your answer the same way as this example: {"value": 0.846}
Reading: {"value": 0.875}
